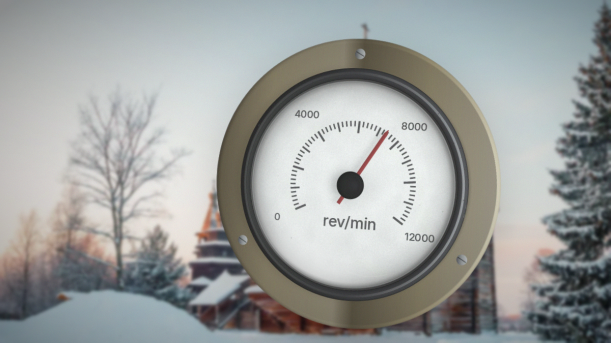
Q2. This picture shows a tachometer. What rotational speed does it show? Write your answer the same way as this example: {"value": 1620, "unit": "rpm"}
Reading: {"value": 7400, "unit": "rpm"}
